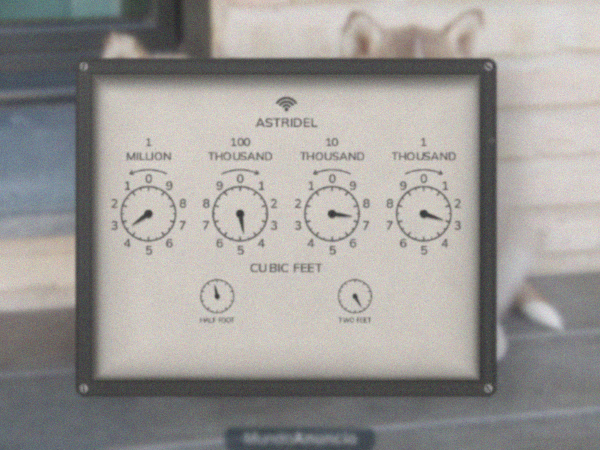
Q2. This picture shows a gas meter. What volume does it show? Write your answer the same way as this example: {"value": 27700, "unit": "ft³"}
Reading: {"value": 347300, "unit": "ft³"}
